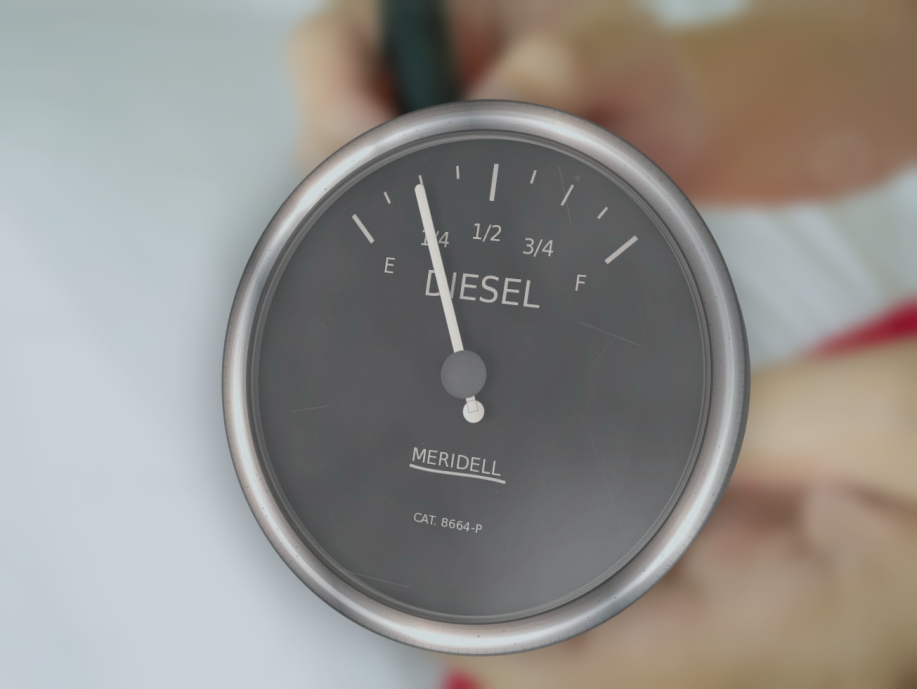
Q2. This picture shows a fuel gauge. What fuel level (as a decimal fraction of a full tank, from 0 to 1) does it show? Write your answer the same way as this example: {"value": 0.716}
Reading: {"value": 0.25}
